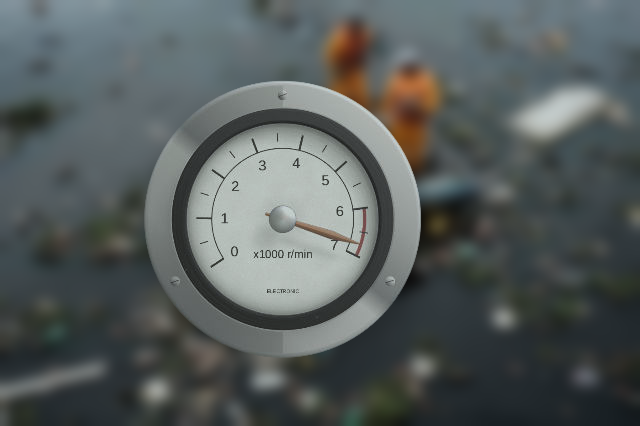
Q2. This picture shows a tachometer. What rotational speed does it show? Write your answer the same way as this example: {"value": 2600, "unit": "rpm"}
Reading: {"value": 6750, "unit": "rpm"}
